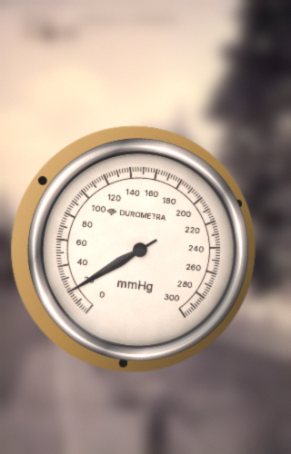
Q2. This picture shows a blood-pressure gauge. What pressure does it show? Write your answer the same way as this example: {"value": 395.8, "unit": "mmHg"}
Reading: {"value": 20, "unit": "mmHg"}
